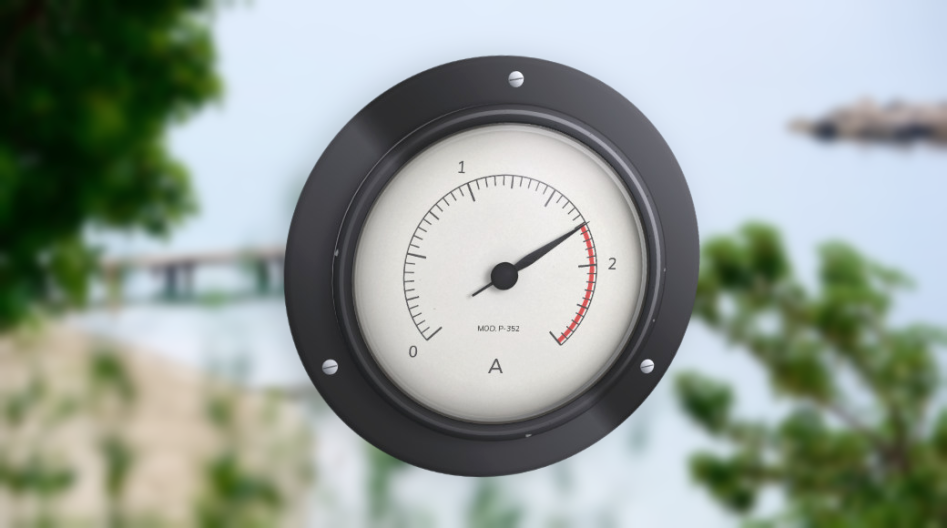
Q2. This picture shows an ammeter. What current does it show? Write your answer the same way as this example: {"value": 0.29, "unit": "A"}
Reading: {"value": 1.75, "unit": "A"}
